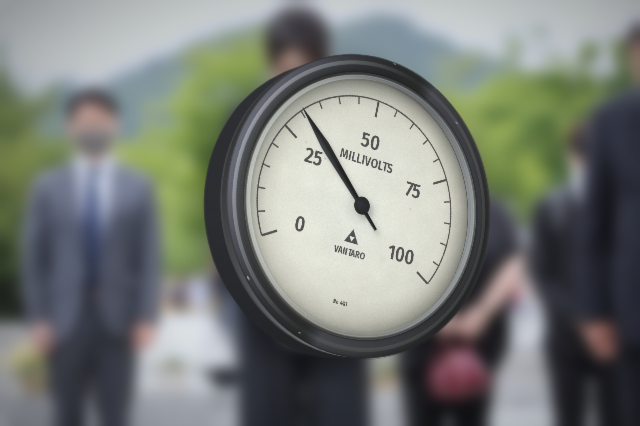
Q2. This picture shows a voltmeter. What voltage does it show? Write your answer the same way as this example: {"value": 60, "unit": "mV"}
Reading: {"value": 30, "unit": "mV"}
